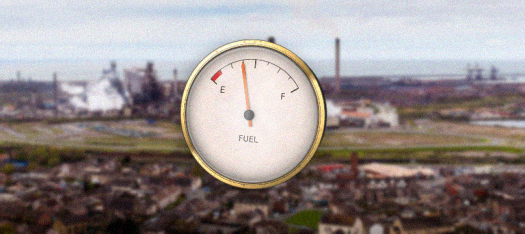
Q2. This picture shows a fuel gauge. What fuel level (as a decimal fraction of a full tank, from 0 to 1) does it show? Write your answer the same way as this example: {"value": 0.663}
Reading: {"value": 0.375}
